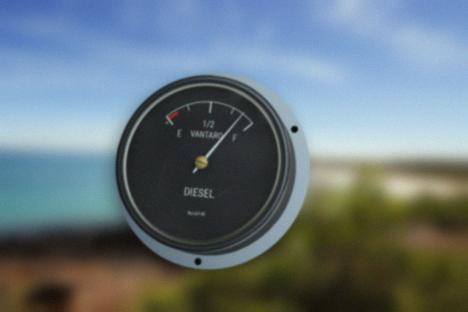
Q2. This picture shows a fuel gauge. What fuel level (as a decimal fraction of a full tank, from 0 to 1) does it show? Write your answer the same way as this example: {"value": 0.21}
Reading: {"value": 0.875}
